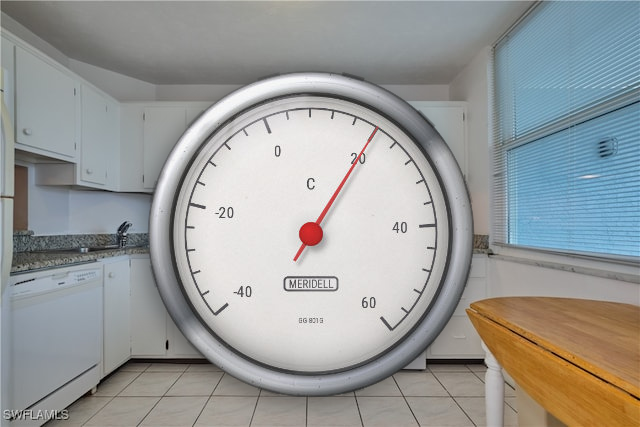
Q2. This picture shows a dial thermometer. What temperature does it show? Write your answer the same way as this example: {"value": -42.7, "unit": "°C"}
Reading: {"value": 20, "unit": "°C"}
